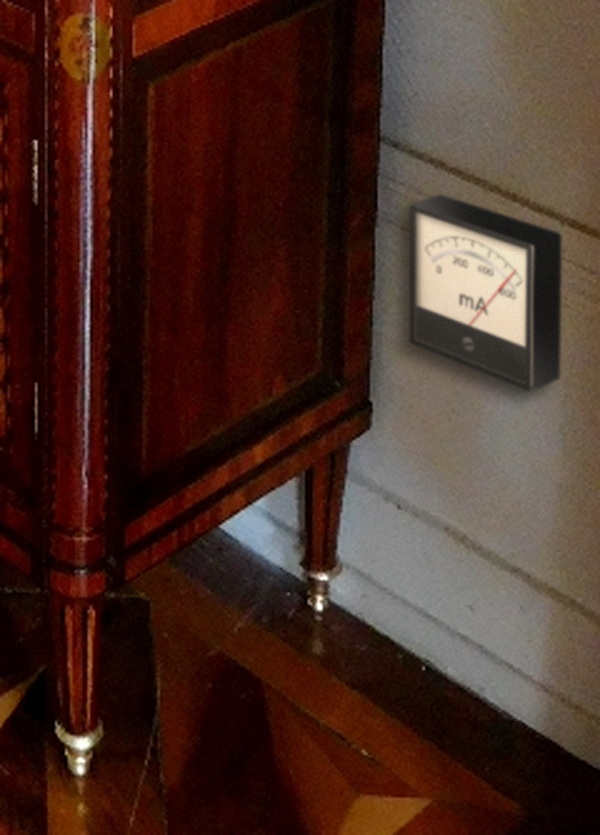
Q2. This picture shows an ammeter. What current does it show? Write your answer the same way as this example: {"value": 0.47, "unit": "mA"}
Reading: {"value": 550, "unit": "mA"}
